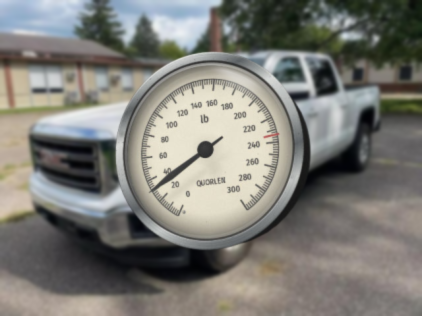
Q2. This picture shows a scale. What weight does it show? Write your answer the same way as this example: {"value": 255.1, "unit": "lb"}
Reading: {"value": 30, "unit": "lb"}
